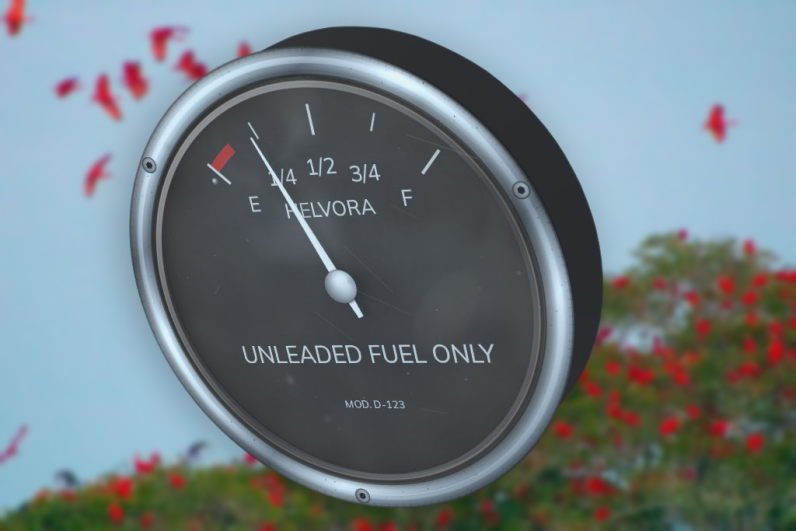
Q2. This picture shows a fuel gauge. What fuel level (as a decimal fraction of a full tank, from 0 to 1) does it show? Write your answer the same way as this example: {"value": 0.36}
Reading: {"value": 0.25}
